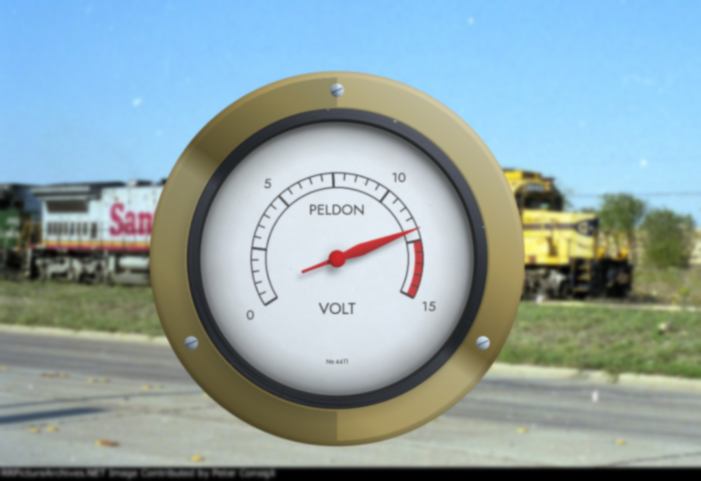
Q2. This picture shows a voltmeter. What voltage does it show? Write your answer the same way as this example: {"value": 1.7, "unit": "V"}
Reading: {"value": 12, "unit": "V"}
